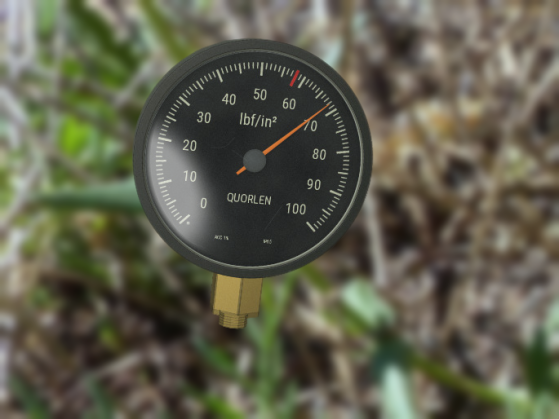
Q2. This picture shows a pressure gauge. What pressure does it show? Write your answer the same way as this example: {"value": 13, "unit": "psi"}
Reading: {"value": 68, "unit": "psi"}
